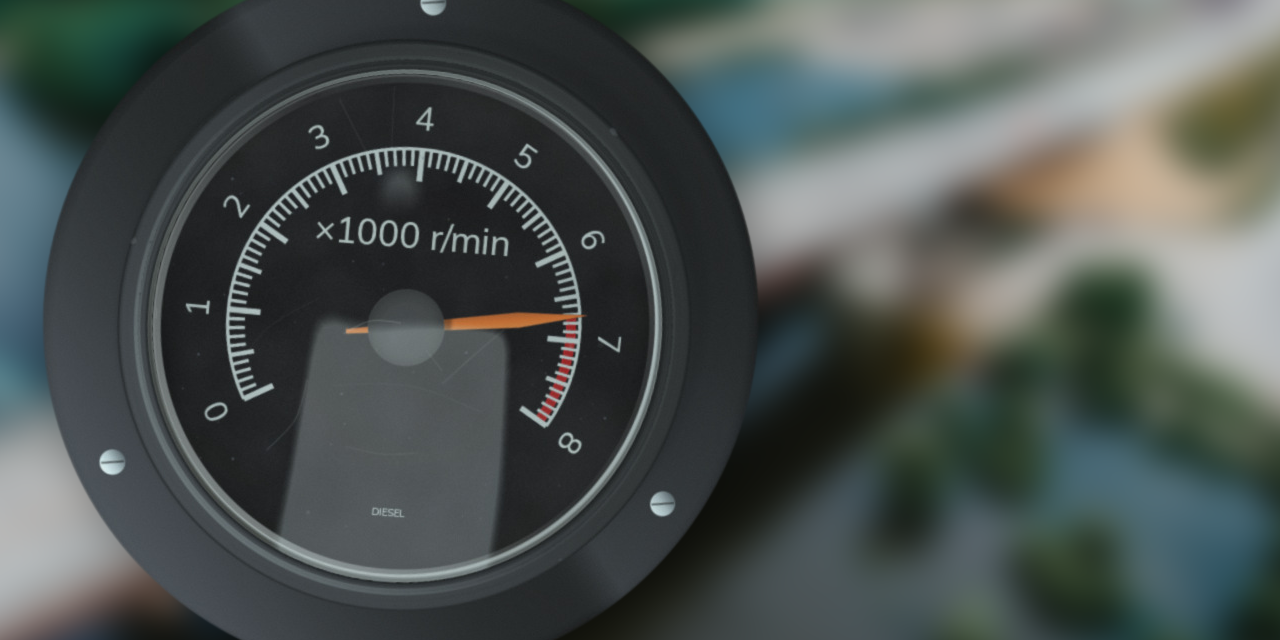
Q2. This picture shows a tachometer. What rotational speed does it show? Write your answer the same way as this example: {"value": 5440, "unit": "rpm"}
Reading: {"value": 6700, "unit": "rpm"}
